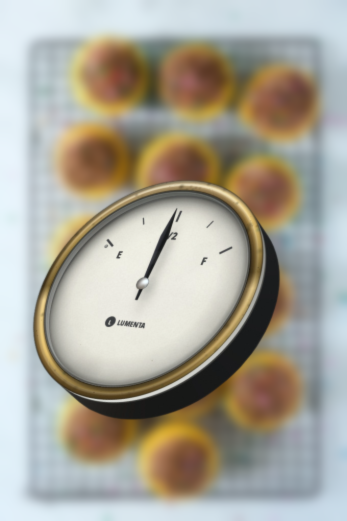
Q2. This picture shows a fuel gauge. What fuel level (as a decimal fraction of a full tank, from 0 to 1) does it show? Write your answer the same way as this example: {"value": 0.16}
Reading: {"value": 0.5}
